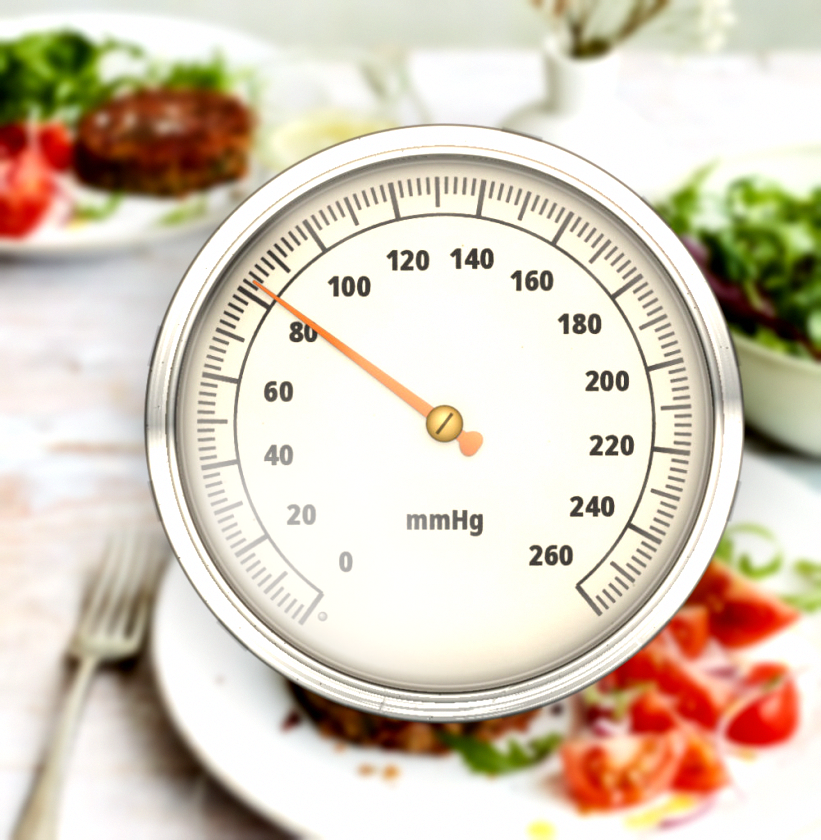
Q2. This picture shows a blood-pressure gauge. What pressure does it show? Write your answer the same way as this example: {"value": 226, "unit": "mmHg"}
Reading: {"value": 83, "unit": "mmHg"}
